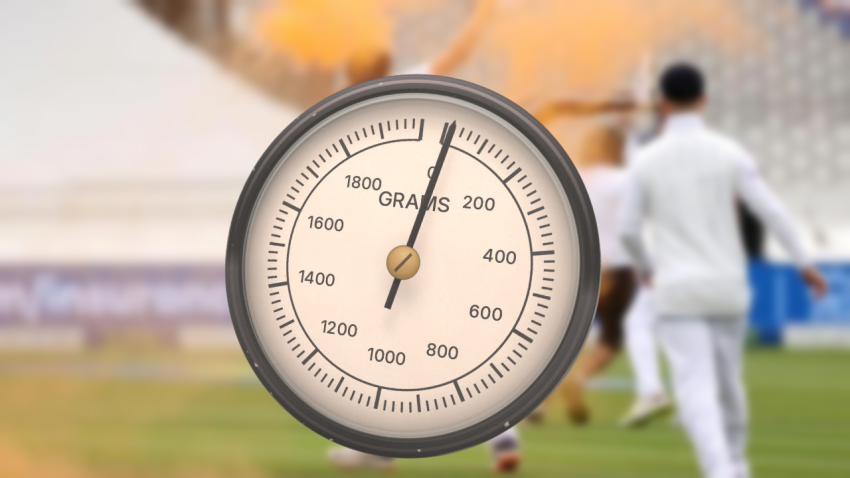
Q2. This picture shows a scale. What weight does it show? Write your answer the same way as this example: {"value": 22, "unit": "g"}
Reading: {"value": 20, "unit": "g"}
